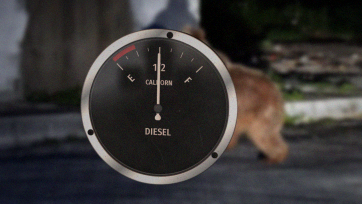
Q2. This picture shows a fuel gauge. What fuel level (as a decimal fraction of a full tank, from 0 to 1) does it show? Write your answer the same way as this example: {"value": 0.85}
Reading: {"value": 0.5}
